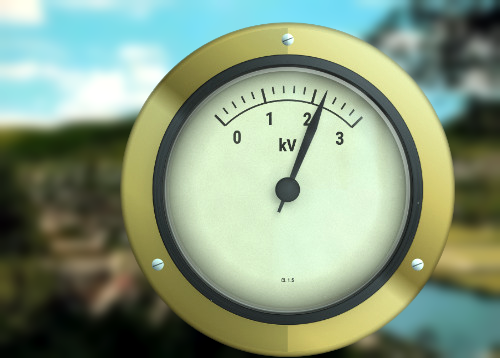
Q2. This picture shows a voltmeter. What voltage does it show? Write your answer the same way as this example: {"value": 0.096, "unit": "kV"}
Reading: {"value": 2.2, "unit": "kV"}
